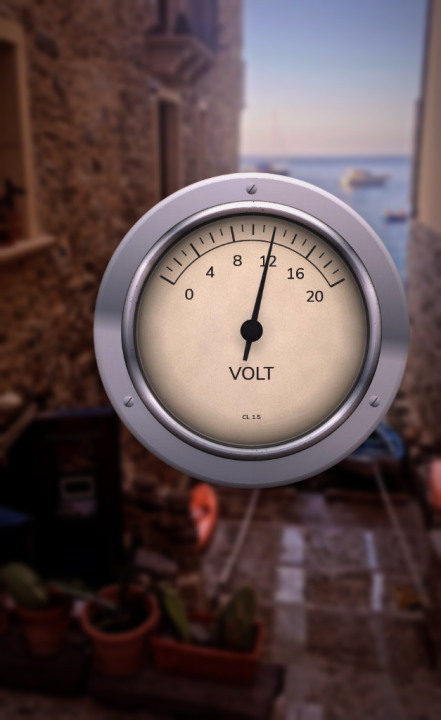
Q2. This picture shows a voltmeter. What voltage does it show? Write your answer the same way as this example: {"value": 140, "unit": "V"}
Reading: {"value": 12, "unit": "V"}
